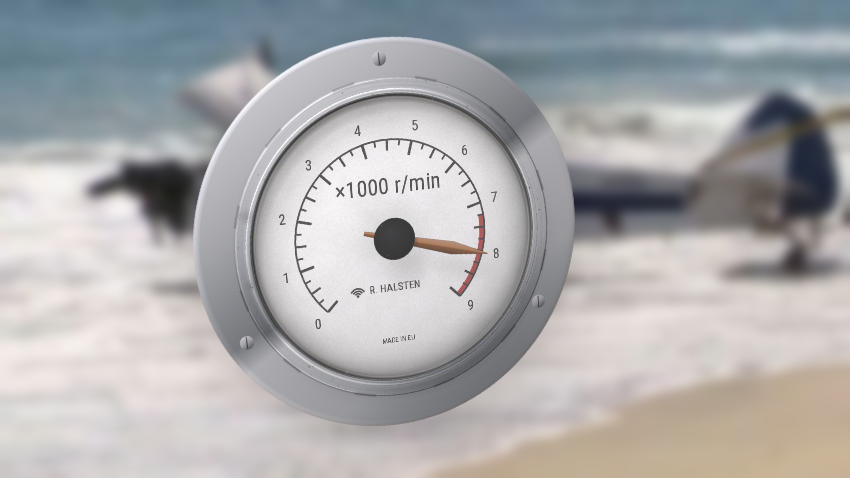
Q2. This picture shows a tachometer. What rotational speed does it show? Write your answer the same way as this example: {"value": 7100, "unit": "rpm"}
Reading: {"value": 8000, "unit": "rpm"}
